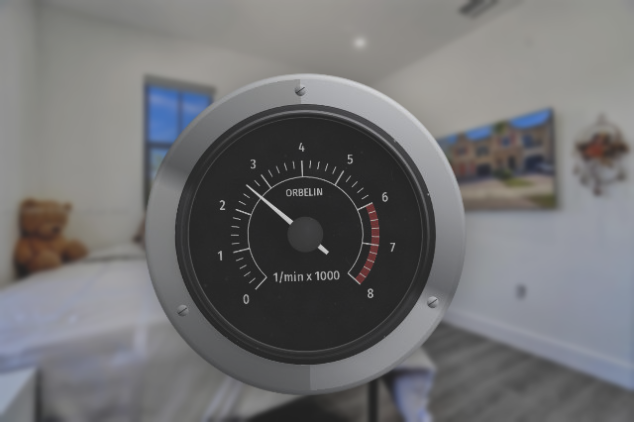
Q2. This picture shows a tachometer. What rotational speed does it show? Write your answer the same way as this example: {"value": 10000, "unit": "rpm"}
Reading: {"value": 2600, "unit": "rpm"}
